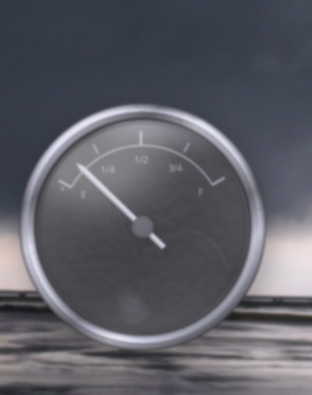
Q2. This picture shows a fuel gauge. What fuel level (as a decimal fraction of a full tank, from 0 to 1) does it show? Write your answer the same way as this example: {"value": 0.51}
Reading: {"value": 0.125}
